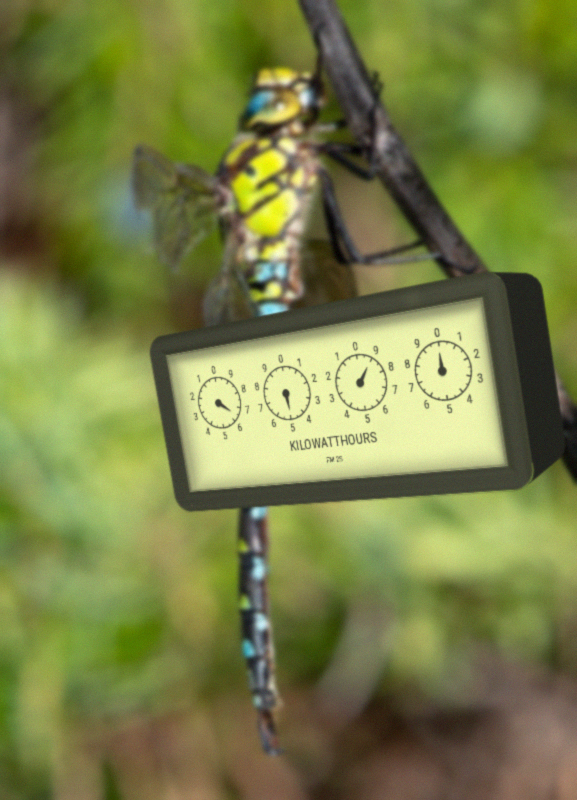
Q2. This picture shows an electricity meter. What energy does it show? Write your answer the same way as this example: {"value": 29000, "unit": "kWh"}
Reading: {"value": 6490, "unit": "kWh"}
